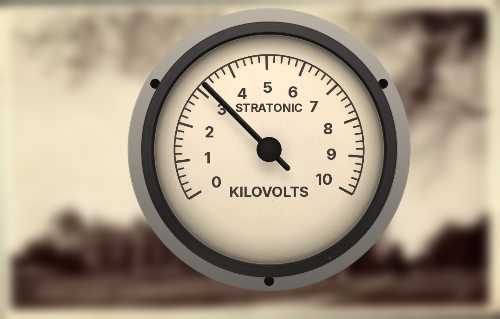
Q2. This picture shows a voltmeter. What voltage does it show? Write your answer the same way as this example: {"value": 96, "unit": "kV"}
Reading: {"value": 3.2, "unit": "kV"}
